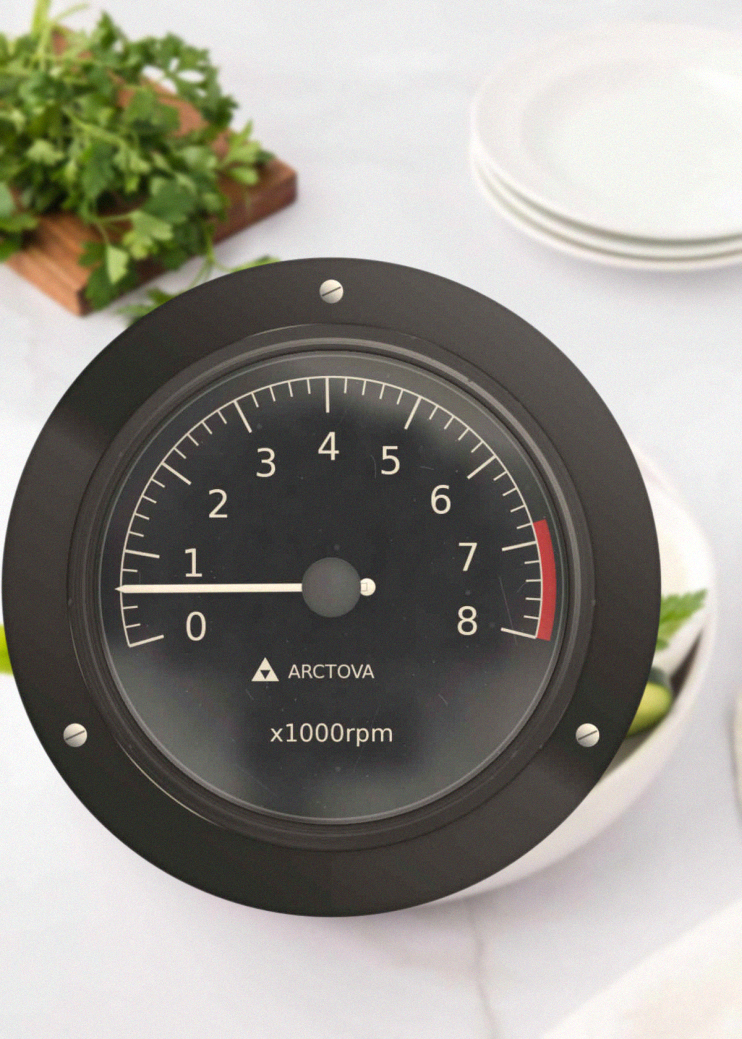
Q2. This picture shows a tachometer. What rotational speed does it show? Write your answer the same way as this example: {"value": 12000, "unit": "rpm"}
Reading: {"value": 600, "unit": "rpm"}
